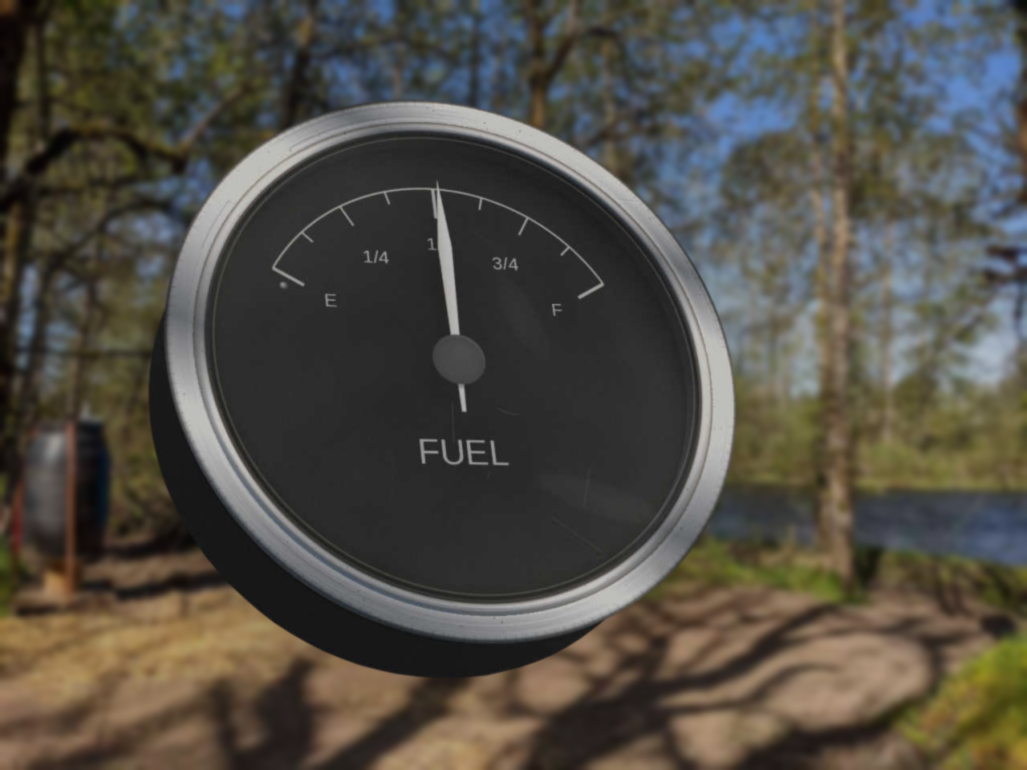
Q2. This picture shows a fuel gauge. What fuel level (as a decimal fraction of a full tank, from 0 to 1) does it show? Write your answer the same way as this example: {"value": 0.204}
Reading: {"value": 0.5}
